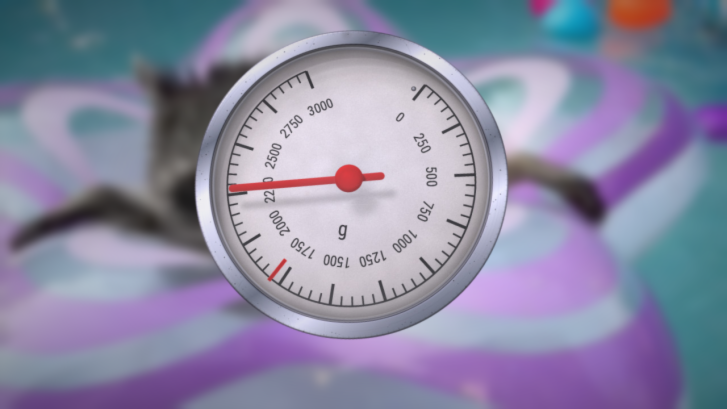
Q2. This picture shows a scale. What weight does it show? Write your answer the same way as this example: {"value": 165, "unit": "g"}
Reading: {"value": 2275, "unit": "g"}
